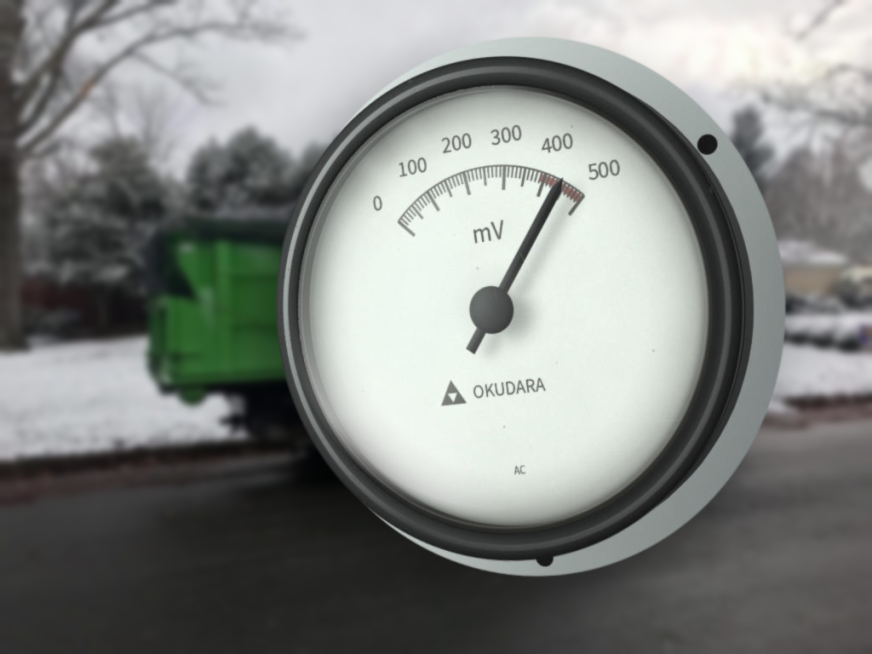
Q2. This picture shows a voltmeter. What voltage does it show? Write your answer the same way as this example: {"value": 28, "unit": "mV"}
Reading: {"value": 450, "unit": "mV"}
